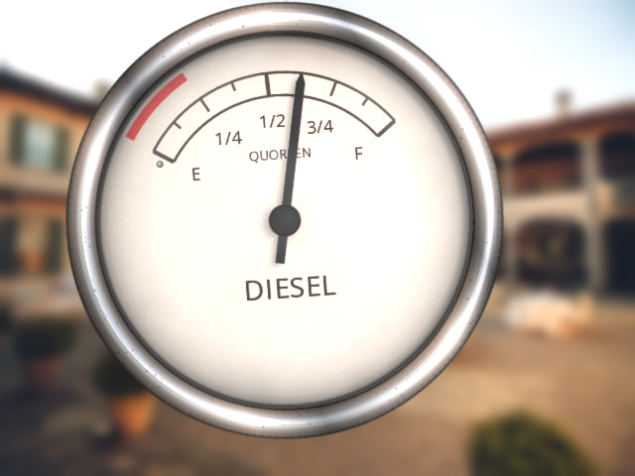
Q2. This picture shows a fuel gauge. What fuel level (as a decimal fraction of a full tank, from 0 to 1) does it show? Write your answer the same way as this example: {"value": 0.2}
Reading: {"value": 0.625}
